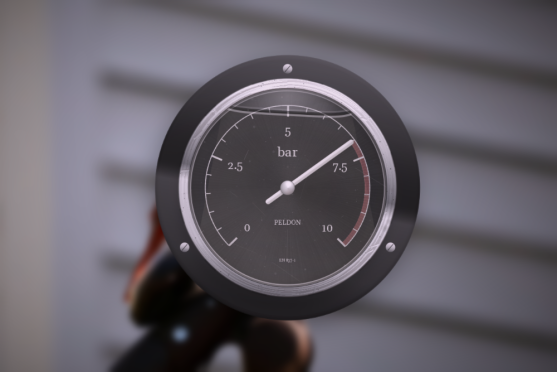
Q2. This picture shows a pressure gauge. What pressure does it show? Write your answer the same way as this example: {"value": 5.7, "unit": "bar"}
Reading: {"value": 7, "unit": "bar"}
